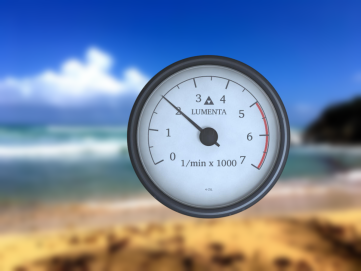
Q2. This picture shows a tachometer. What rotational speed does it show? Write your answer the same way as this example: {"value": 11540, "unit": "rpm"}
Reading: {"value": 2000, "unit": "rpm"}
